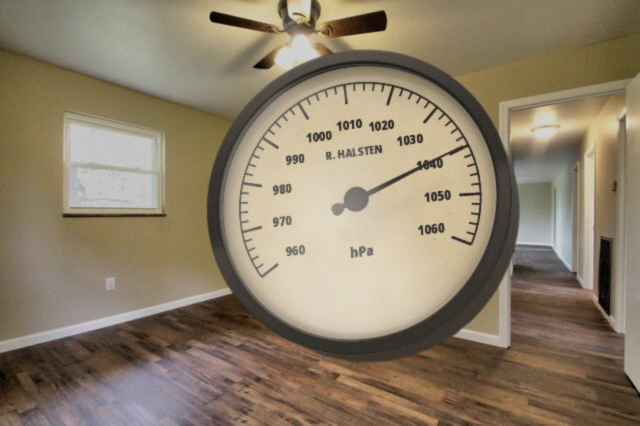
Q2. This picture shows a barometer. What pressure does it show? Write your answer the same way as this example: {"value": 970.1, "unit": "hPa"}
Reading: {"value": 1040, "unit": "hPa"}
